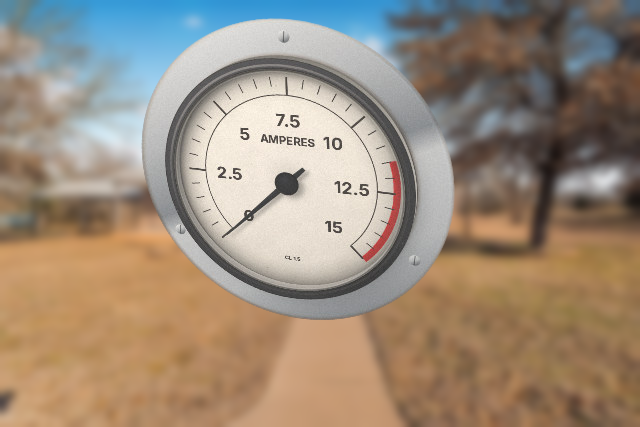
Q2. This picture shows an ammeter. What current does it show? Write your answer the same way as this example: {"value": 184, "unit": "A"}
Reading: {"value": 0, "unit": "A"}
